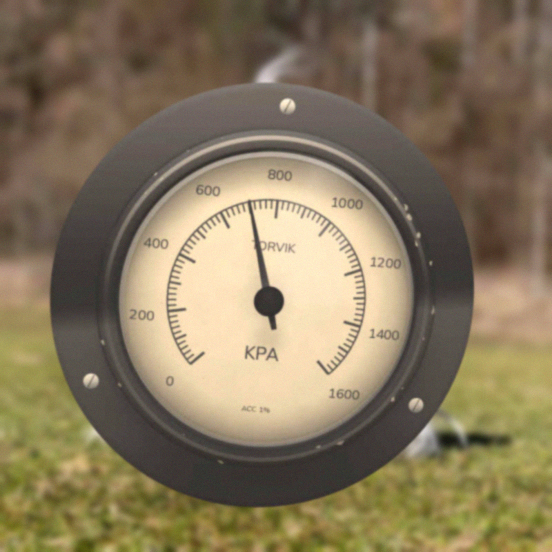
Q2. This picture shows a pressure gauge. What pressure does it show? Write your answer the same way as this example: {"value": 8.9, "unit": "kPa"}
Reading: {"value": 700, "unit": "kPa"}
